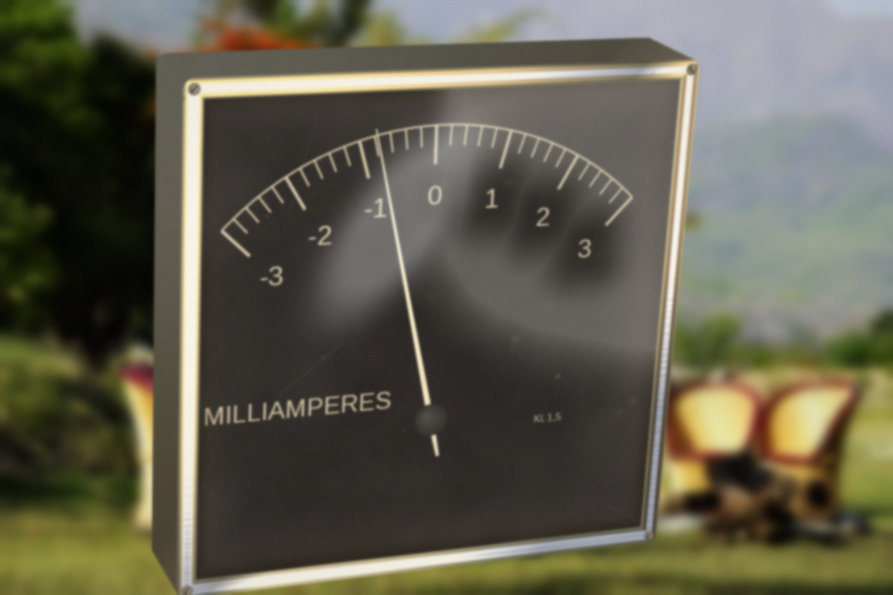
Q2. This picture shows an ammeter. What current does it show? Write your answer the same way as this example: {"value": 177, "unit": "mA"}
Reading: {"value": -0.8, "unit": "mA"}
